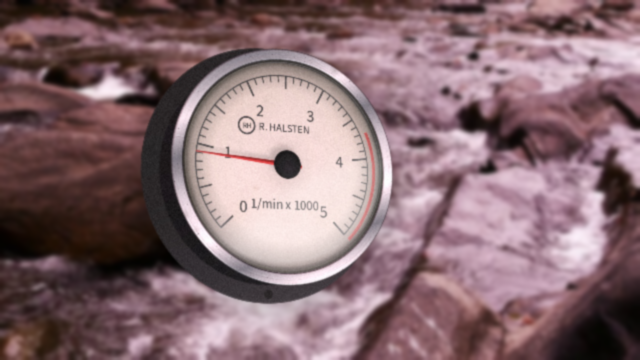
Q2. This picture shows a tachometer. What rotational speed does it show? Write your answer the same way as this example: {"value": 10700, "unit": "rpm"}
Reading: {"value": 900, "unit": "rpm"}
